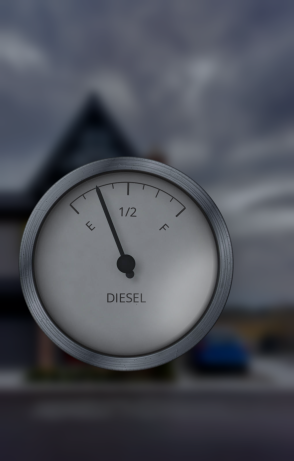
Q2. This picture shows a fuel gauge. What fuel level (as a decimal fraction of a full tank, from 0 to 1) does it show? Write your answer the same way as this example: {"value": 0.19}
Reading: {"value": 0.25}
